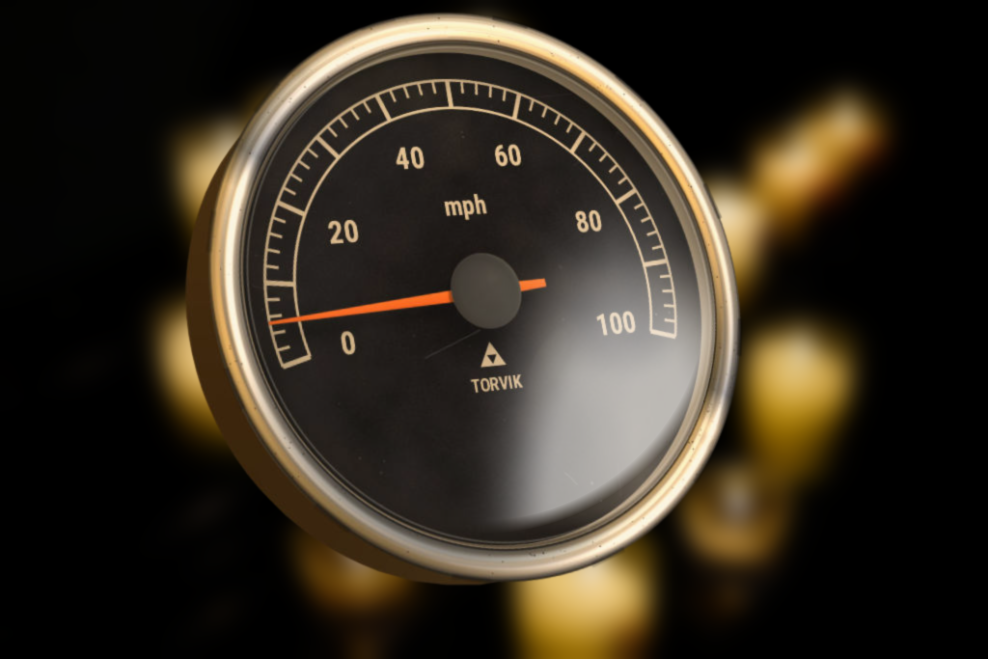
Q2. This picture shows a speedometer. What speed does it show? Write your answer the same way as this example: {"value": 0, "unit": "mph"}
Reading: {"value": 5, "unit": "mph"}
